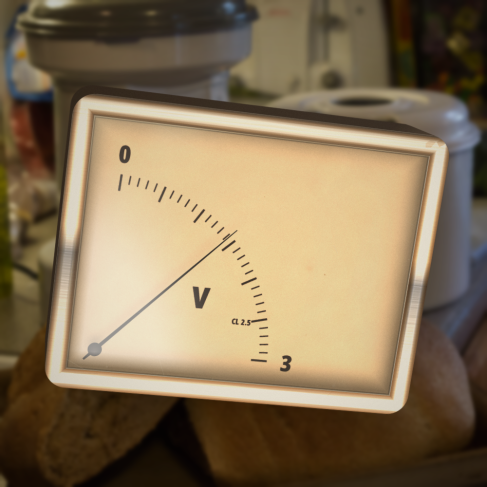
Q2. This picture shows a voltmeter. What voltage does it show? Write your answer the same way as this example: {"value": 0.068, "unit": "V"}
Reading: {"value": 1.4, "unit": "V"}
